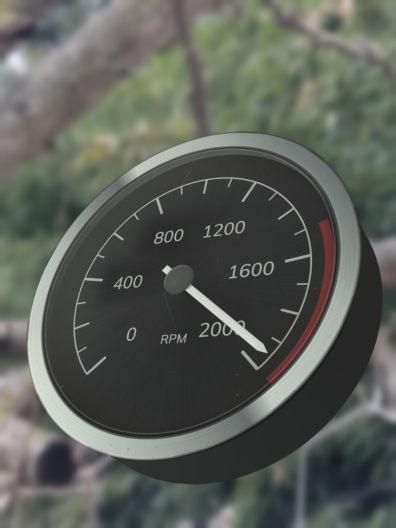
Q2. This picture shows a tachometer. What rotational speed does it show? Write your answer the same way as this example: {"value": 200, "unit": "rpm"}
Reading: {"value": 1950, "unit": "rpm"}
